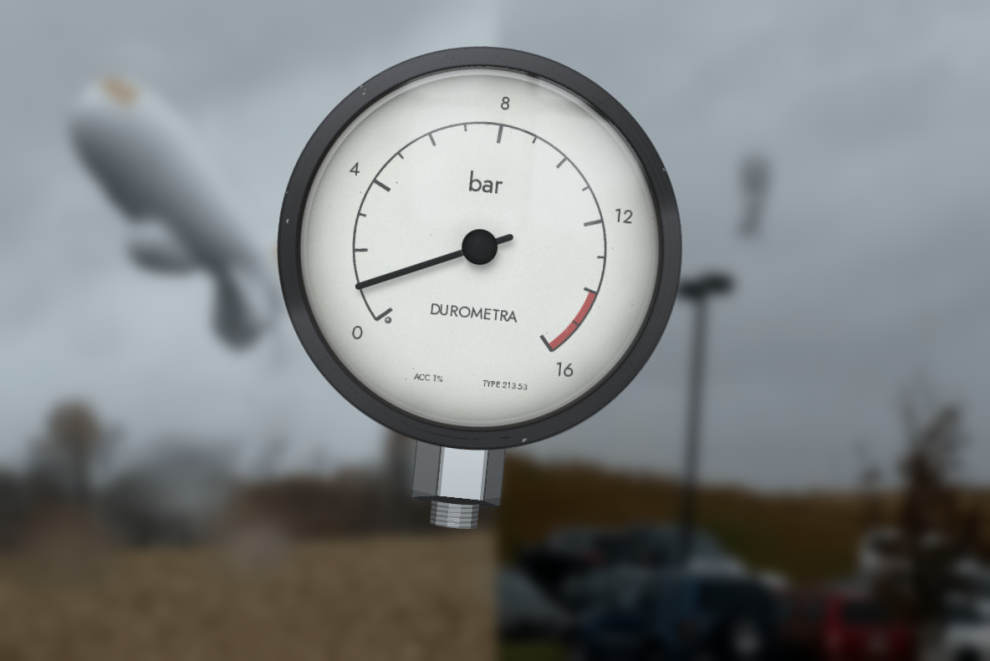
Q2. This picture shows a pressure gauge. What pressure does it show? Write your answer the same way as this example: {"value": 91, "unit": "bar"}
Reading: {"value": 1, "unit": "bar"}
